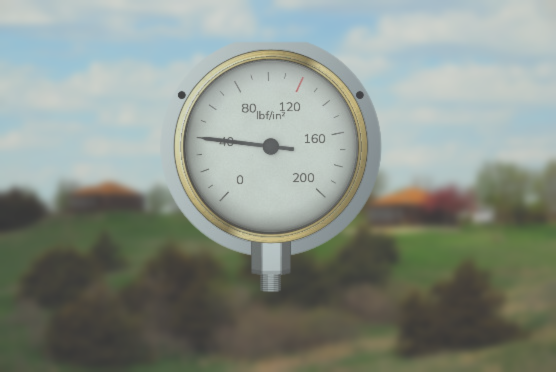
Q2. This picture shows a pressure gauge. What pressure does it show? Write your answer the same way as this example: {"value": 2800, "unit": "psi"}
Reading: {"value": 40, "unit": "psi"}
